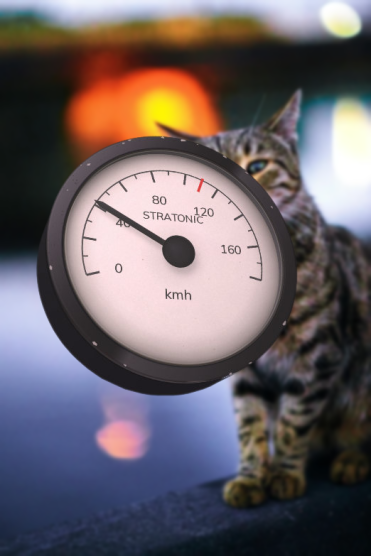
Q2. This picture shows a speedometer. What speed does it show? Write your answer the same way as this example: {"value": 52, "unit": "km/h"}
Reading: {"value": 40, "unit": "km/h"}
